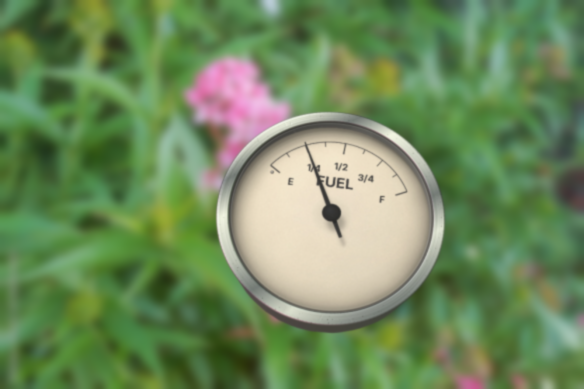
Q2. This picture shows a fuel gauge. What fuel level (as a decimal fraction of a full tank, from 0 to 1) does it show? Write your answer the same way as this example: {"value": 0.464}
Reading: {"value": 0.25}
